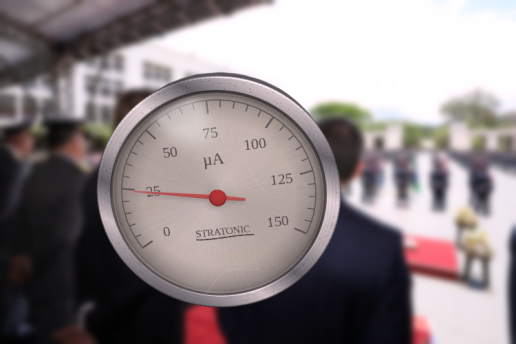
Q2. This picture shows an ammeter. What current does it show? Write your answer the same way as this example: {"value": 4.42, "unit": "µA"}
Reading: {"value": 25, "unit": "µA"}
